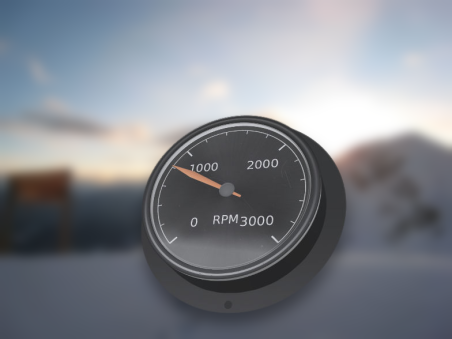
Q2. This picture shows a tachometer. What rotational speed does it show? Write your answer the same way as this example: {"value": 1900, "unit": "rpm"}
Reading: {"value": 800, "unit": "rpm"}
